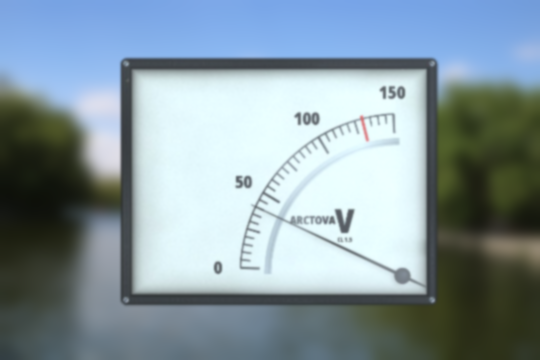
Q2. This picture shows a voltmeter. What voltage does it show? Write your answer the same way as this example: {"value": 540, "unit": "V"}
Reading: {"value": 40, "unit": "V"}
